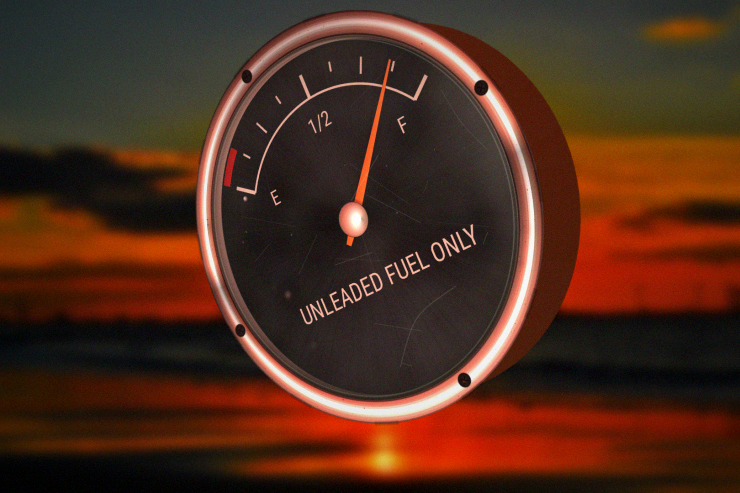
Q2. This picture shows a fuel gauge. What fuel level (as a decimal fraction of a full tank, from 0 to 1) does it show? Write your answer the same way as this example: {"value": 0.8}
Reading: {"value": 0.875}
